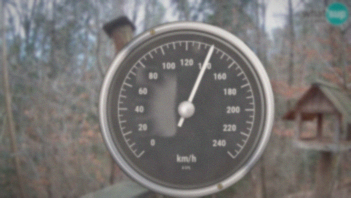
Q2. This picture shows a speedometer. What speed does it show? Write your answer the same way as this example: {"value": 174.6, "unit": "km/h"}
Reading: {"value": 140, "unit": "km/h"}
